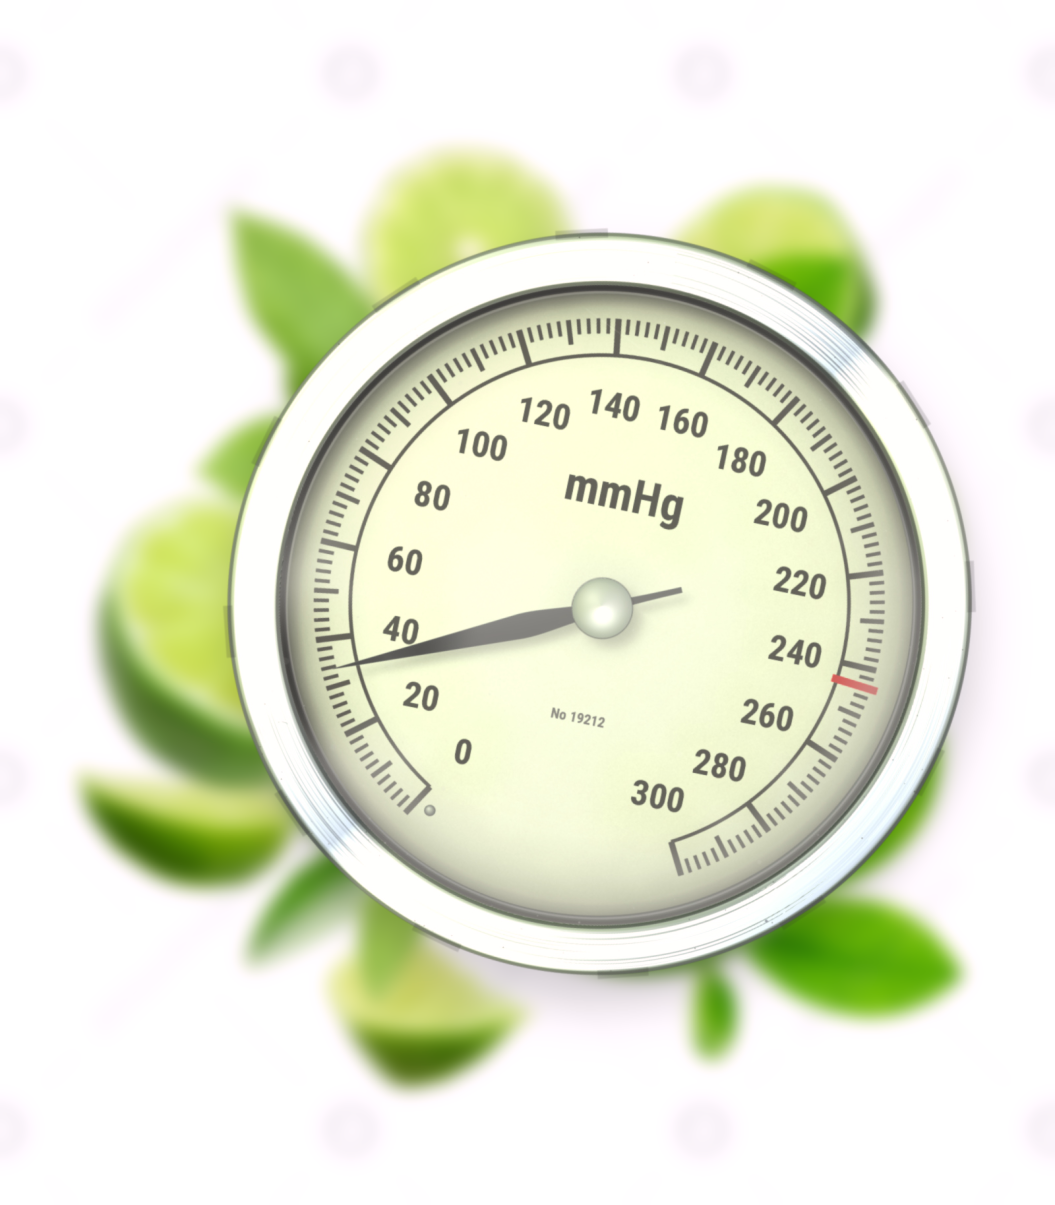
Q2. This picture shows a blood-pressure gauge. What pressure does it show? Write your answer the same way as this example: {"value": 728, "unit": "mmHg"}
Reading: {"value": 34, "unit": "mmHg"}
